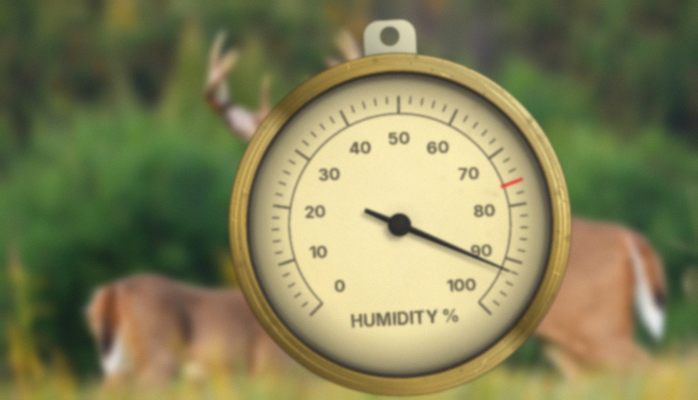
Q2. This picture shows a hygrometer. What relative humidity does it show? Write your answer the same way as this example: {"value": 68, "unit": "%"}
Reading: {"value": 92, "unit": "%"}
